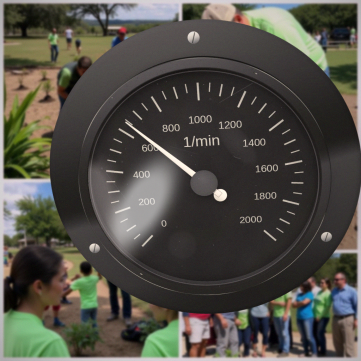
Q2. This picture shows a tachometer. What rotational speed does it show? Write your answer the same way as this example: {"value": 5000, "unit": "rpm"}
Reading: {"value": 650, "unit": "rpm"}
